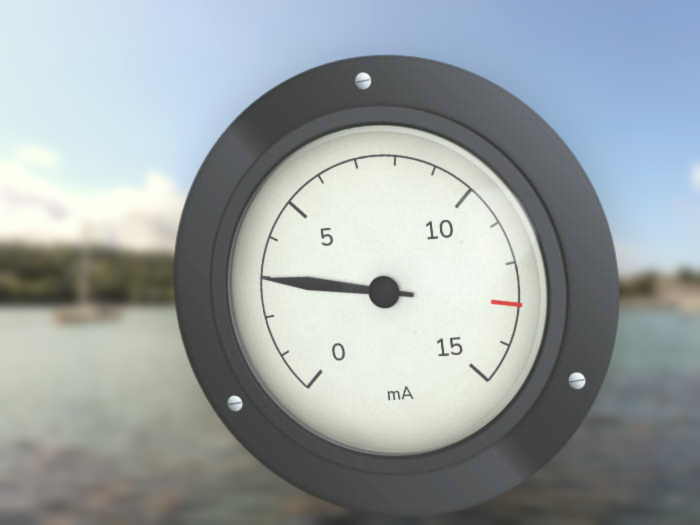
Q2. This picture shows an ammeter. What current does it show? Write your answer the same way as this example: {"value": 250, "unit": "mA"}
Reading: {"value": 3, "unit": "mA"}
